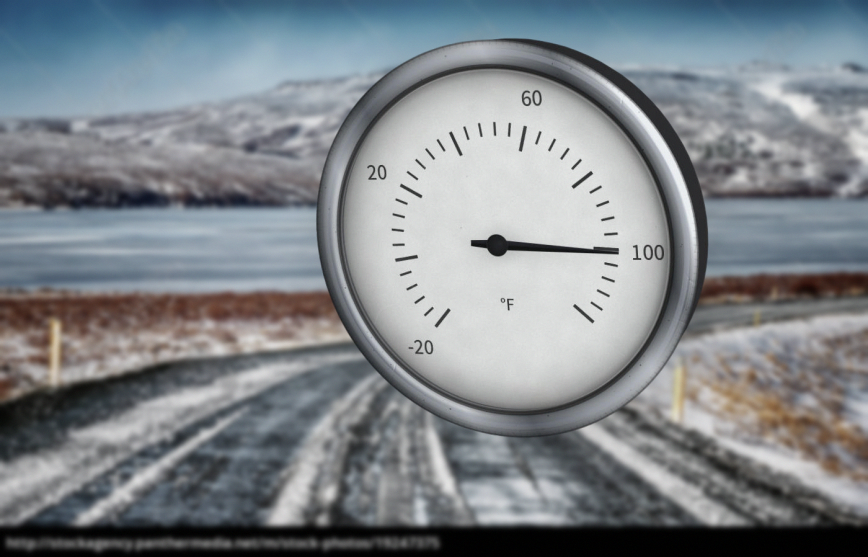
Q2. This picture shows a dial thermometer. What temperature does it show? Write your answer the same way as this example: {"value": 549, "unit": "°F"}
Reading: {"value": 100, "unit": "°F"}
